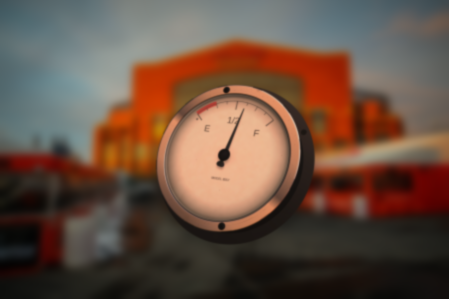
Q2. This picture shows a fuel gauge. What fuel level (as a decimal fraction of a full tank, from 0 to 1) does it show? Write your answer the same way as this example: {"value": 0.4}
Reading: {"value": 0.625}
